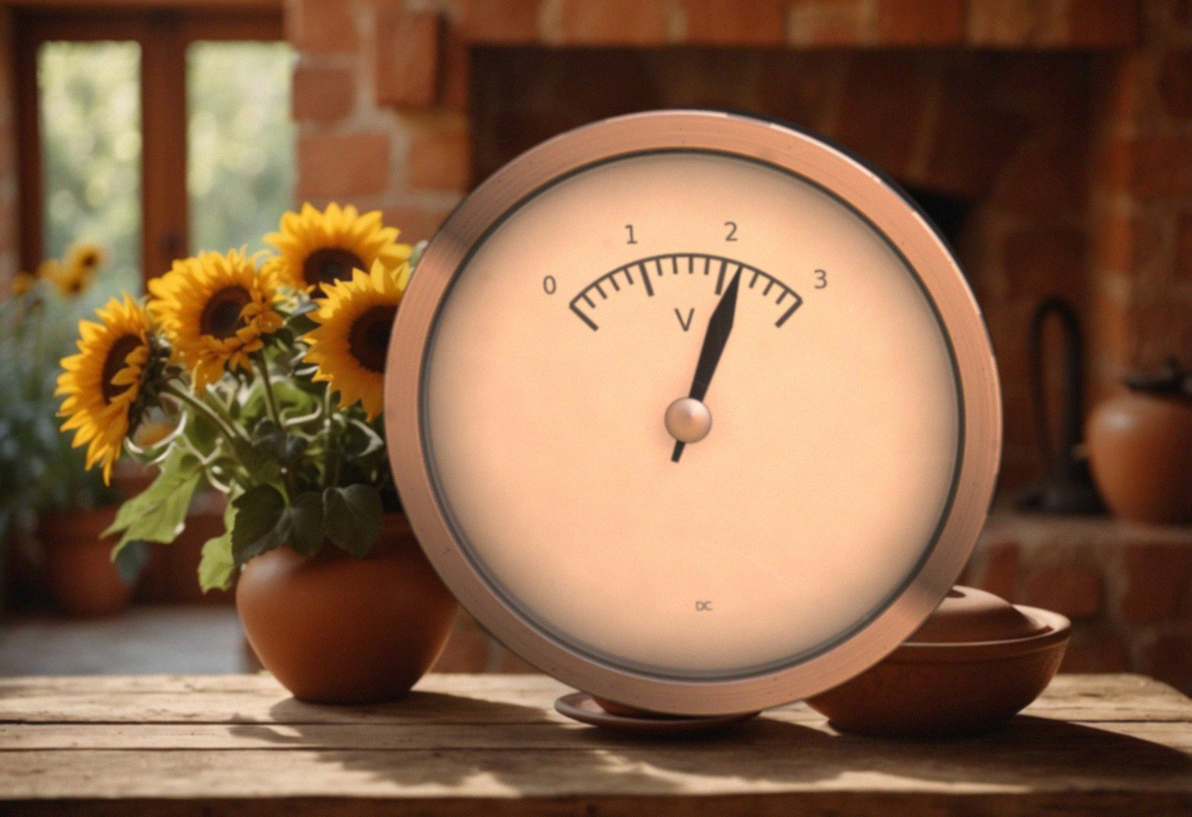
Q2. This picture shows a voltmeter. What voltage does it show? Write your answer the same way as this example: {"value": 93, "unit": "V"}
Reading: {"value": 2.2, "unit": "V"}
